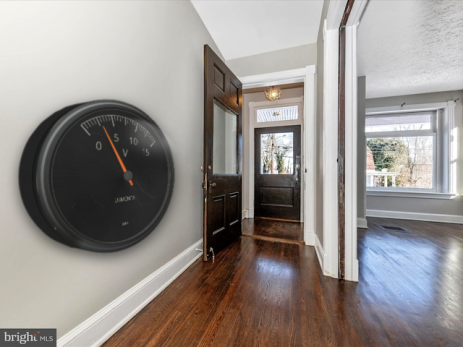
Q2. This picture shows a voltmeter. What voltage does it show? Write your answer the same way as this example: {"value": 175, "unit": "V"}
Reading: {"value": 2.5, "unit": "V"}
